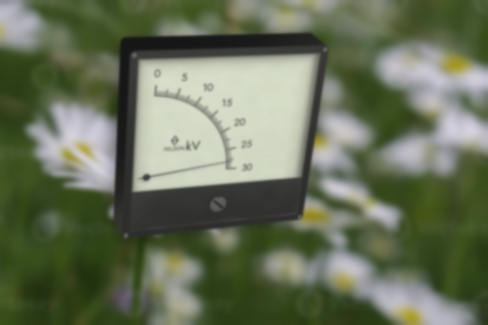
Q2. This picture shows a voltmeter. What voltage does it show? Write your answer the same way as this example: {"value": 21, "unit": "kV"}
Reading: {"value": 27.5, "unit": "kV"}
